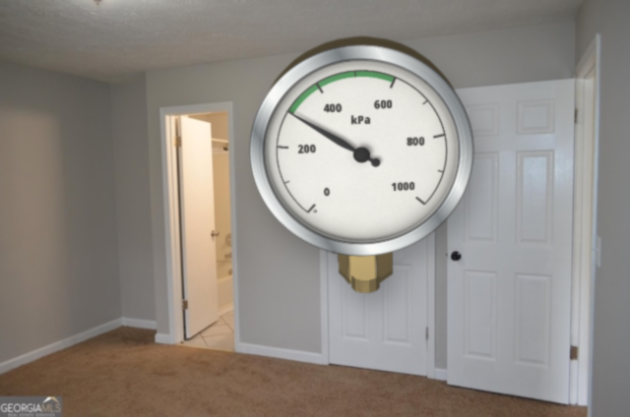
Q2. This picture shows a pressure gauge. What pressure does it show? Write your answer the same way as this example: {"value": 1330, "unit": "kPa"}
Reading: {"value": 300, "unit": "kPa"}
